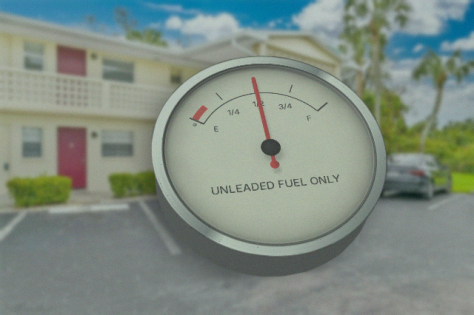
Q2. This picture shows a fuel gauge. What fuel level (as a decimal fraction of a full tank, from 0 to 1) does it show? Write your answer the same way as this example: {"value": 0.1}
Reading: {"value": 0.5}
